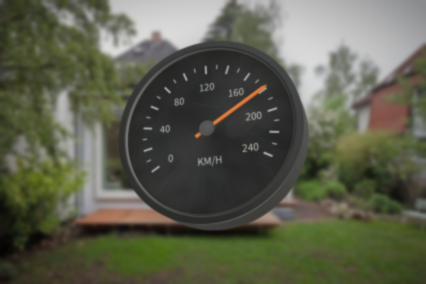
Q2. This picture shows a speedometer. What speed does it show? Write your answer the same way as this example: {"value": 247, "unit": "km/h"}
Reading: {"value": 180, "unit": "km/h"}
